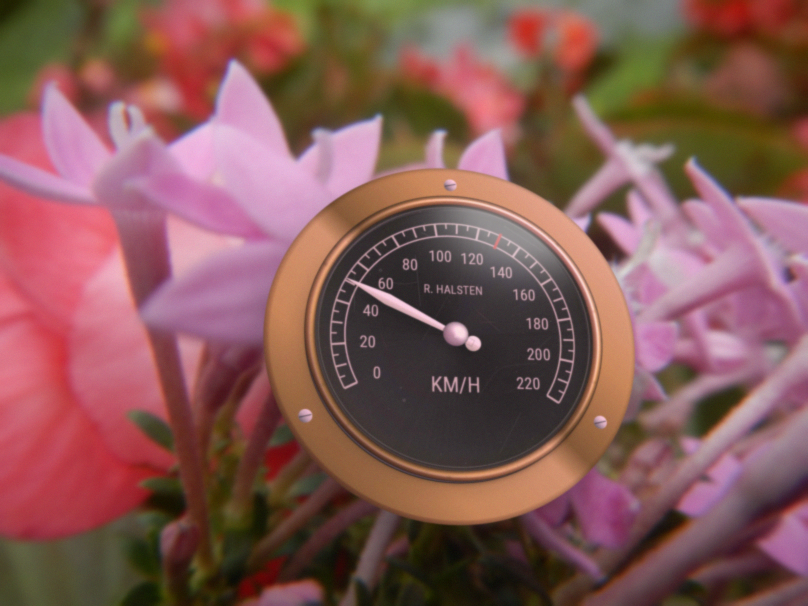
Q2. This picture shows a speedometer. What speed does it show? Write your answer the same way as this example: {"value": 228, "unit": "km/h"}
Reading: {"value": 50, "unit": "km/h"}
